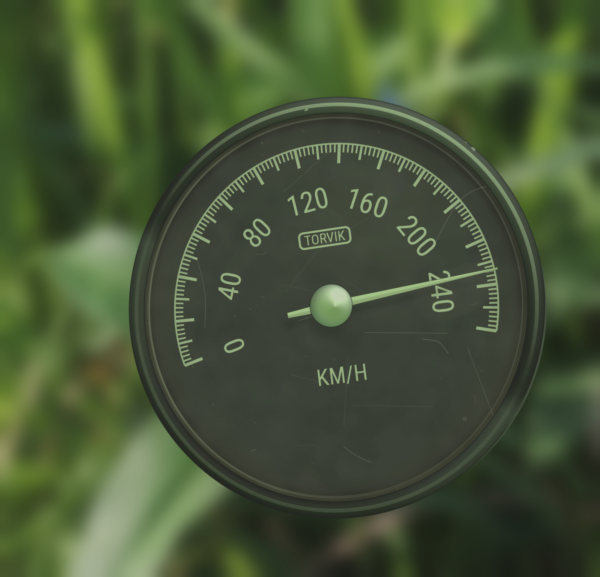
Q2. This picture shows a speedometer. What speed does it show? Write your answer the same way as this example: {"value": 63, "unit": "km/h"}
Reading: {"value": 234, "unit": "km/h"}
